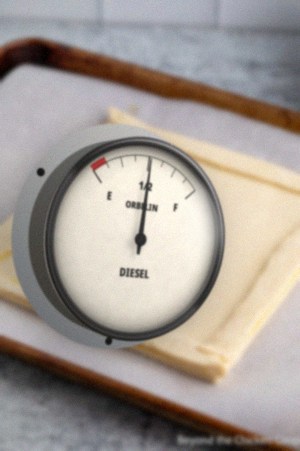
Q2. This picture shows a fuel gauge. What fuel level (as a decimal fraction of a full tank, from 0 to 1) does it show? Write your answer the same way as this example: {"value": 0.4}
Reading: {"value": 0.5}
